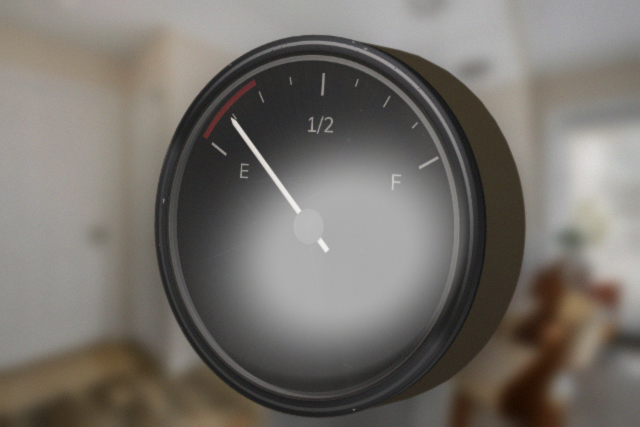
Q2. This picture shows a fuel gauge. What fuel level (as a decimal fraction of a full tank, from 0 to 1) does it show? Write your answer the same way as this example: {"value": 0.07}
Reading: {"value": 0.125}
